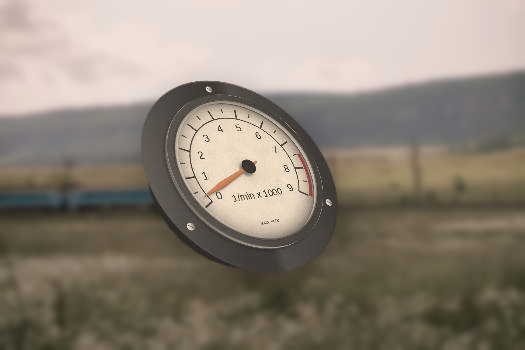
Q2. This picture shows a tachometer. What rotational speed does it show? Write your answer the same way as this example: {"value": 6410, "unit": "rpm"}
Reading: {"value": 250, "unit": "rpm"}
